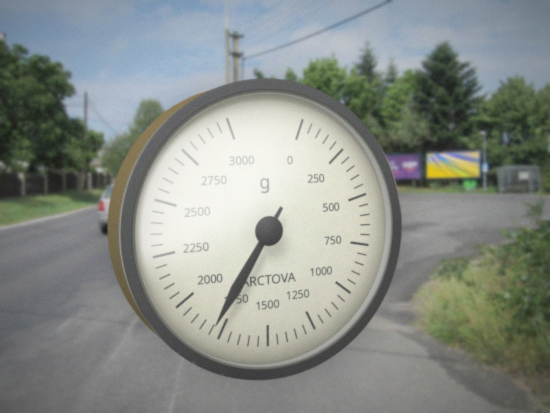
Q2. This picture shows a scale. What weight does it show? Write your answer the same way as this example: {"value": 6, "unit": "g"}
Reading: {"value": 1800, "unit": "g"}
